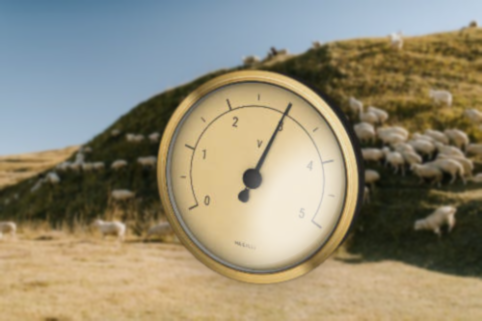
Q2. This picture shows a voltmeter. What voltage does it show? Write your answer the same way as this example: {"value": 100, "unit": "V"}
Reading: {"value": 3, "unit": "V"}
